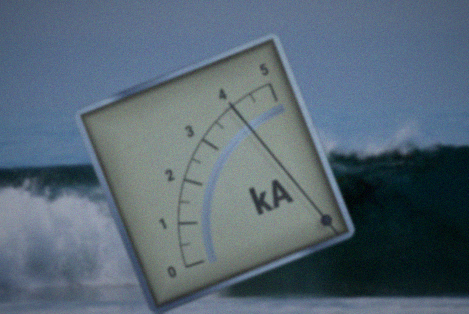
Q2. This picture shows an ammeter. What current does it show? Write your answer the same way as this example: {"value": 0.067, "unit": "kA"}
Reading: {"value": 4, "unit": "kA"}
